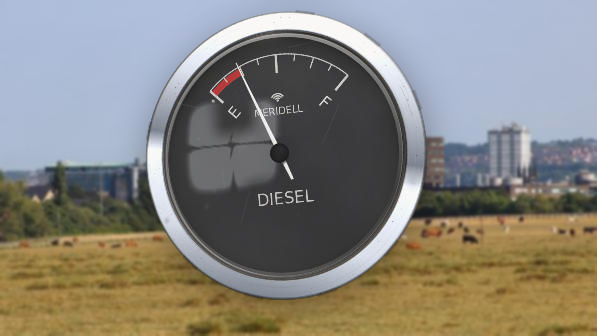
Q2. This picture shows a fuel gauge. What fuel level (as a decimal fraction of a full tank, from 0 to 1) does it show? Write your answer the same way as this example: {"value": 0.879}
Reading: {"value": 0.25}
